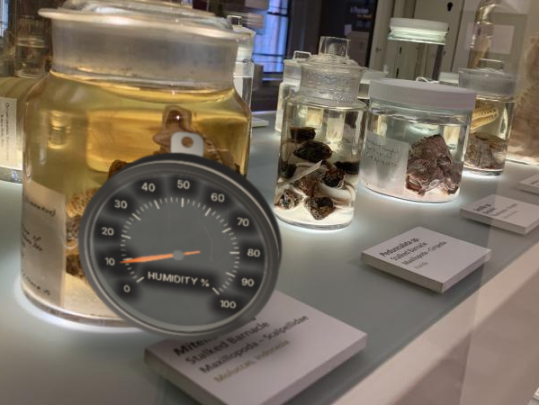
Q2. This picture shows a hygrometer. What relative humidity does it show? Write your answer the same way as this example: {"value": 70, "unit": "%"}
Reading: {"value": 10, "unit": "%"}
